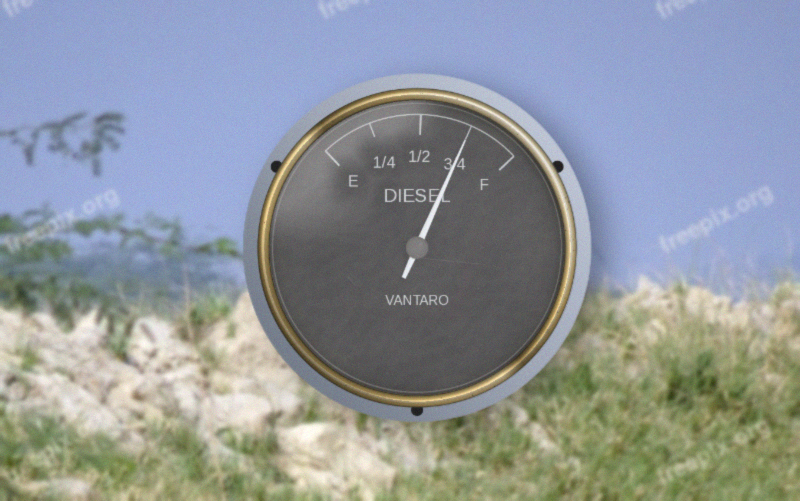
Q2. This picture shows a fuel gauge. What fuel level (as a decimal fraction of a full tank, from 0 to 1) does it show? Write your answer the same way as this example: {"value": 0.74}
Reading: {"value": 0.75}
